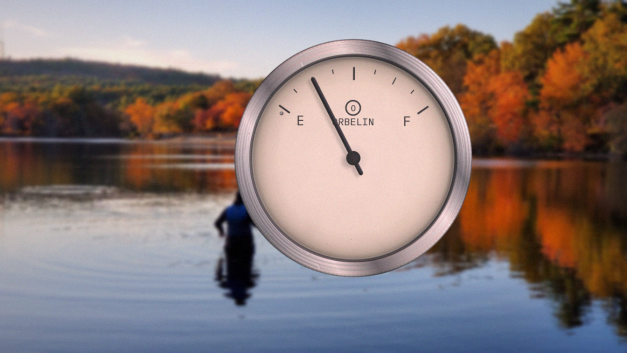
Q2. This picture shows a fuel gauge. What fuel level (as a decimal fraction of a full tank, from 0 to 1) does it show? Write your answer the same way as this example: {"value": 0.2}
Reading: {"value": 0.25}
